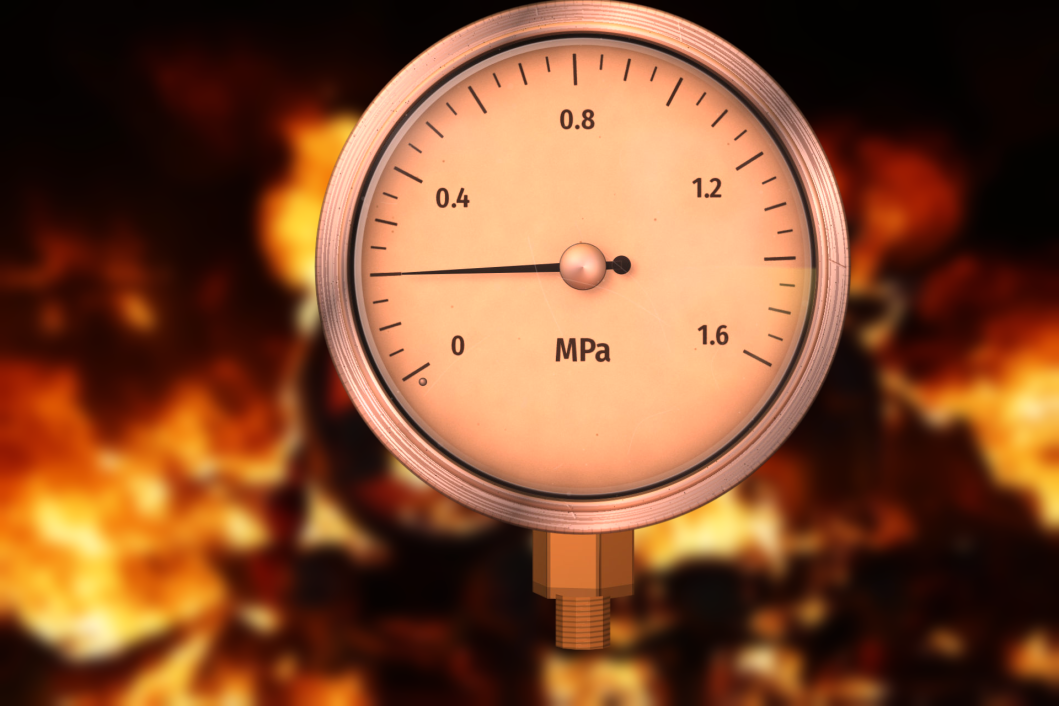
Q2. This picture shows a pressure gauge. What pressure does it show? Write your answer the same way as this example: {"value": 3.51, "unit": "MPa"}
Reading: {"value": 0.2, "unit": "MPa"}
